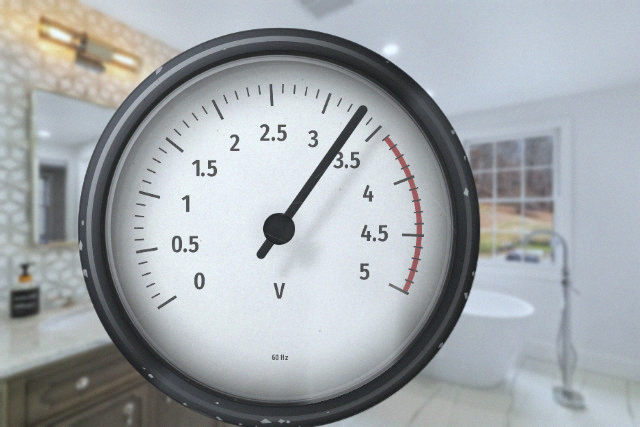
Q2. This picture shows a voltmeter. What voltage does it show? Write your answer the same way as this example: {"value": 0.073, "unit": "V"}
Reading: {"value": 3.3, "unit": "V"}
